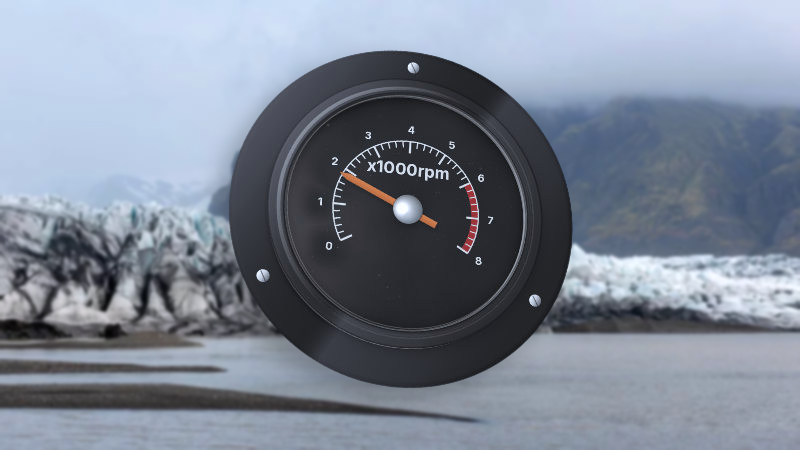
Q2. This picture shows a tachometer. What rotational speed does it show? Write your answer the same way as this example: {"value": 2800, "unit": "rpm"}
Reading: {"value": 1800, "unit": "rpm"}
